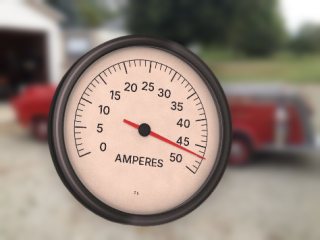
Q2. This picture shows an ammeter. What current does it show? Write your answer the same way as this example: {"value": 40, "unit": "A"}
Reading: {"value": 47, "unit": "A"}
